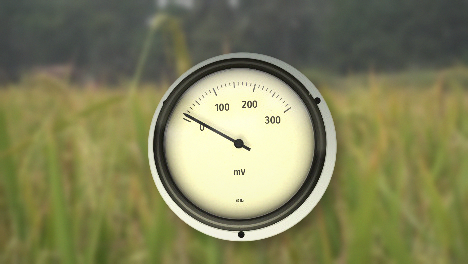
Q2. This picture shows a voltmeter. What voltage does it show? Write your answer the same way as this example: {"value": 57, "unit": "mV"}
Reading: {"value": 10, "unit": "mV"}
